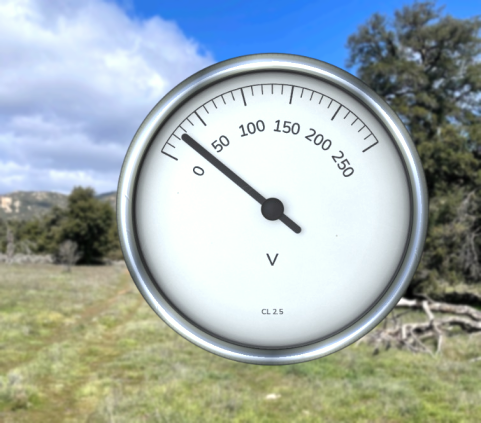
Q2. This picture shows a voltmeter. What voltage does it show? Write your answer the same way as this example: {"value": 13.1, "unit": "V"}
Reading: {"value": 25, "unit": "V"}
